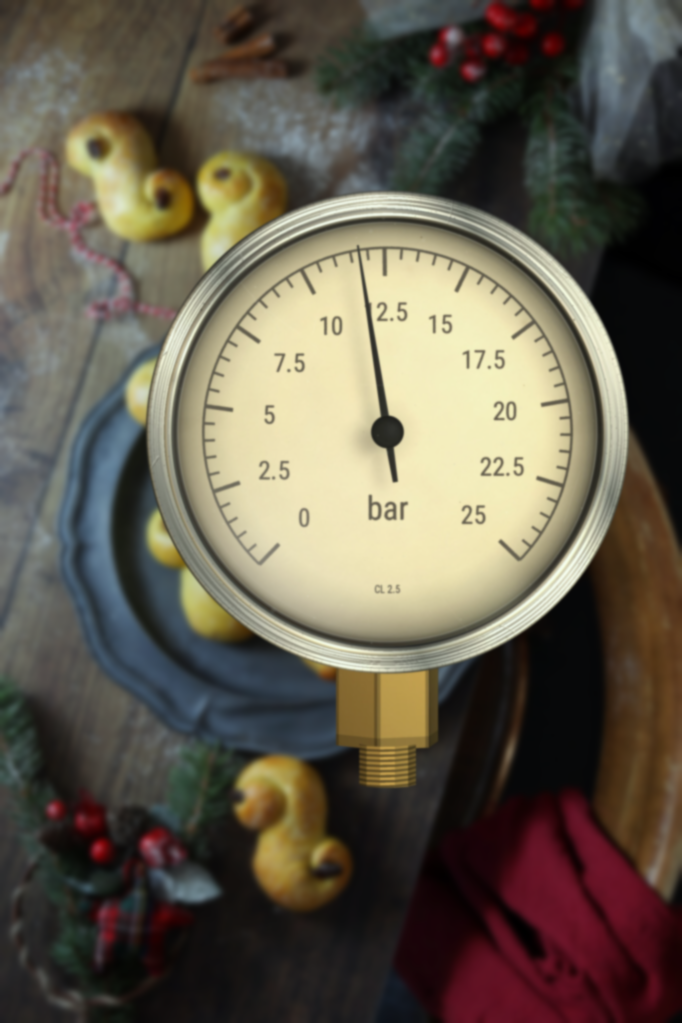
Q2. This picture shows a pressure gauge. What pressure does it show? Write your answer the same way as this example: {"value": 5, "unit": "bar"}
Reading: {"value": 11.75, "unit": "bar"}
